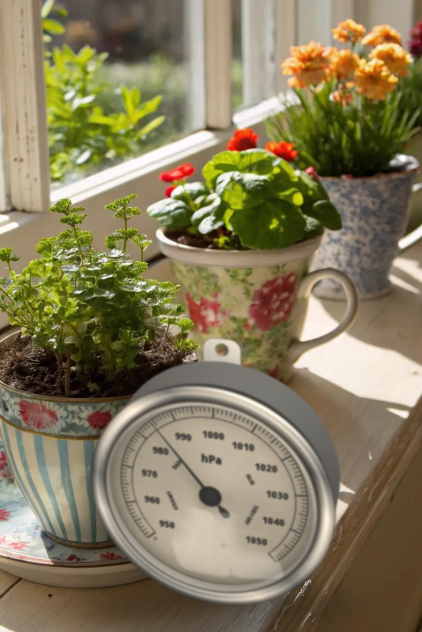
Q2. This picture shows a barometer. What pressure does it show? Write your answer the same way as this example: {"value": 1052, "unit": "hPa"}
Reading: {"value": 985, "unit": "hPa"}
